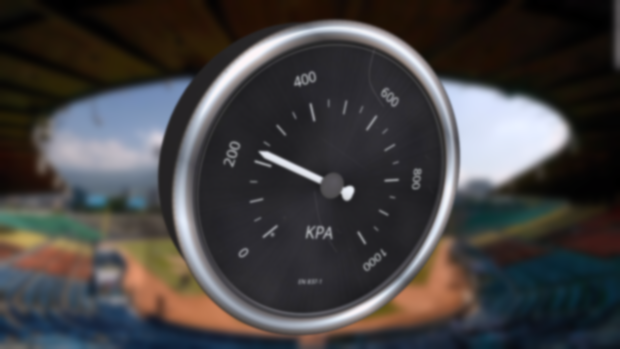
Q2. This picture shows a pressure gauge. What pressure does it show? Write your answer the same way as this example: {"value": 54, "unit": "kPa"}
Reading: {"value": 225, "unit": "kPa"}
